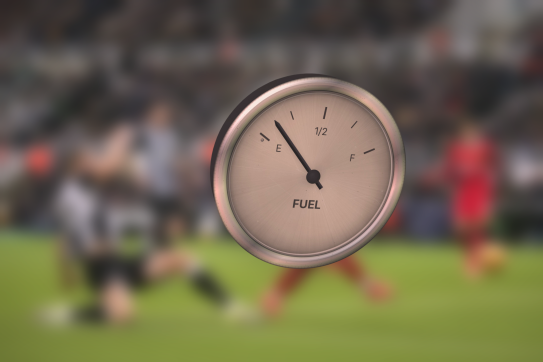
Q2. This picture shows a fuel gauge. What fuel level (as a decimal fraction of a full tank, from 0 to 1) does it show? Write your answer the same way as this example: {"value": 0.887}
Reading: {"value": 0.125}
